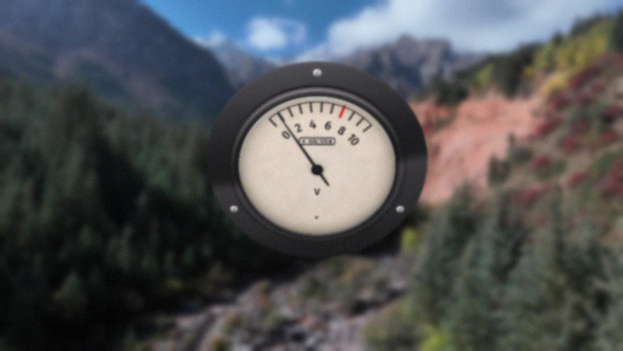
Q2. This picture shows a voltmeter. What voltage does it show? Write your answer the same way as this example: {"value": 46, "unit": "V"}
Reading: {"value": 1, "unit": "V"}
